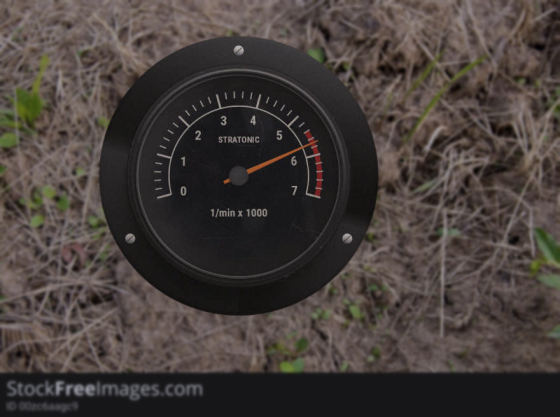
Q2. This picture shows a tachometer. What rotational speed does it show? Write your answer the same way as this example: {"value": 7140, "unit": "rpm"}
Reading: {"value": 5700, "unit": "rpm"}
